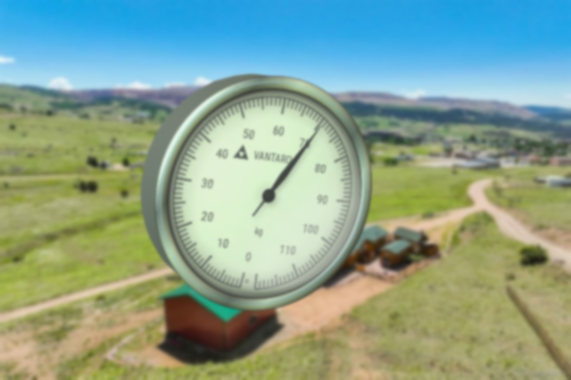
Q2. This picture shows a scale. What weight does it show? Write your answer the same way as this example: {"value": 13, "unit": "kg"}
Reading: {"value": 70, "unit": "kg"}
